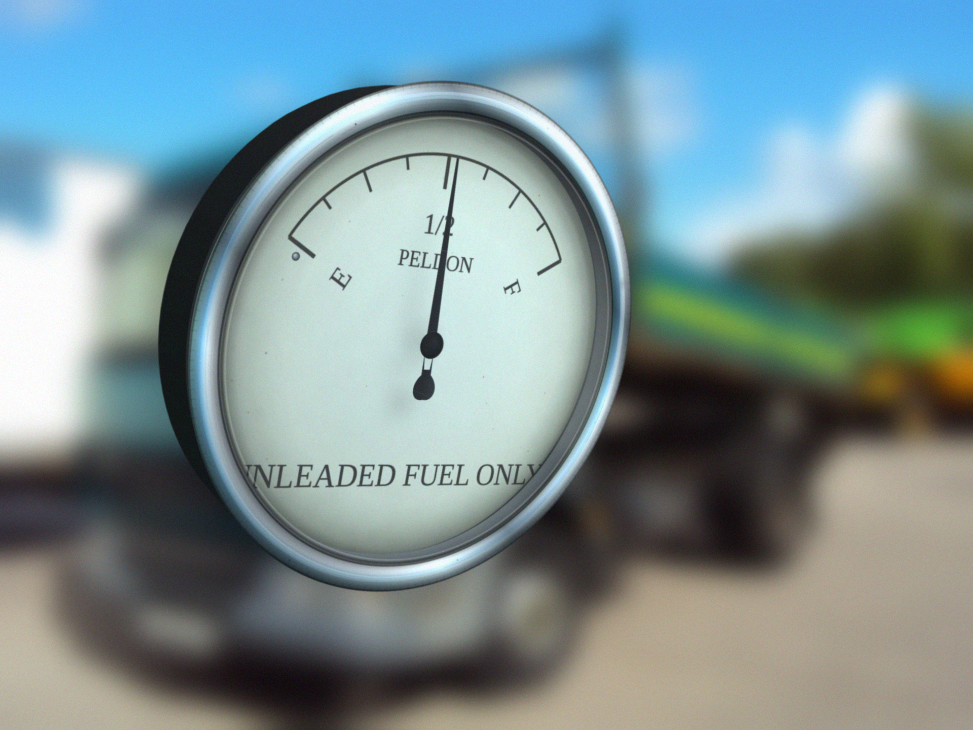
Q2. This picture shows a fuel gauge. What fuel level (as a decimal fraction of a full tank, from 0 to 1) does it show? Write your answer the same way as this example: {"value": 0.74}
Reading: {"value": 0.5}
